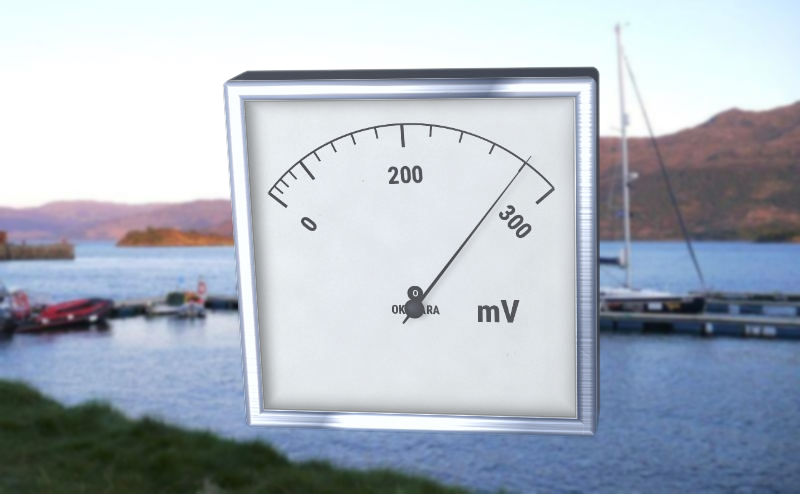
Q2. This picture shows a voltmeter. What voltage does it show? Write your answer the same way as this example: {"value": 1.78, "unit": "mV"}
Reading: {"value": 280, "unit": "mV"}
